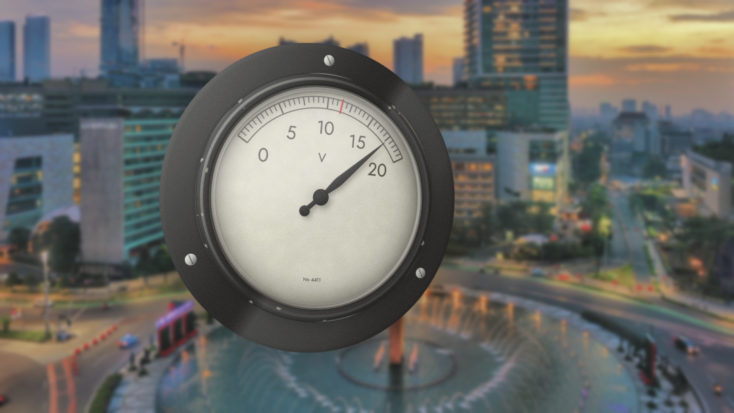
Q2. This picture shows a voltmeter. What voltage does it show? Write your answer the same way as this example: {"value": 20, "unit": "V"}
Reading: {"value": 17.5, "unit": "V"}
